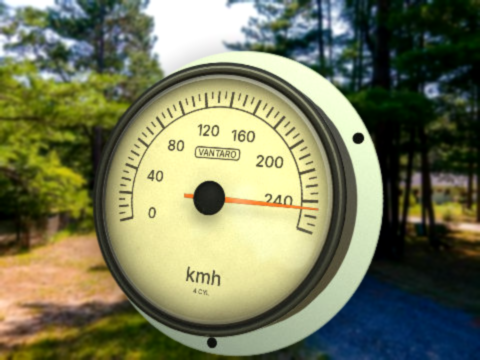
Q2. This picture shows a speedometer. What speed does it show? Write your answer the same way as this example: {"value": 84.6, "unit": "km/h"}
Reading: {"value": 245, "unit": "km/h"}
